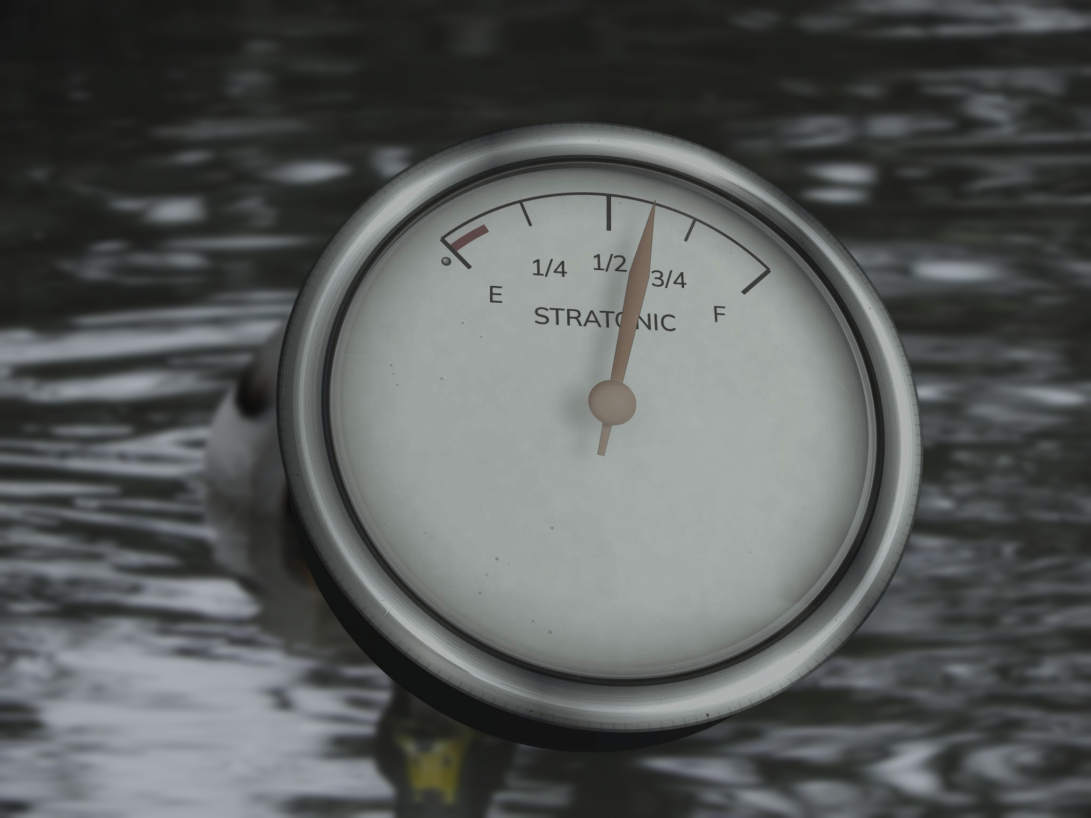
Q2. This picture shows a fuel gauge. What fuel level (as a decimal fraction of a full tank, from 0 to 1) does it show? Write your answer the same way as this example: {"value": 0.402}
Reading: {"value": 0.625}
